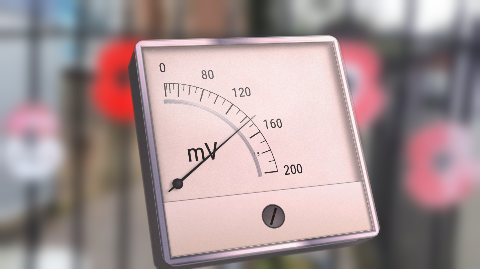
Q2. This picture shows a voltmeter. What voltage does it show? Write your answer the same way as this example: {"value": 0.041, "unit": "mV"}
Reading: {"value": 145, "unit": "mV"}
